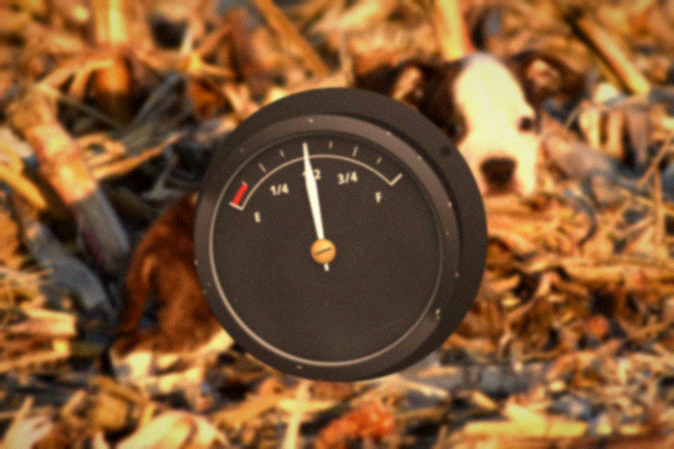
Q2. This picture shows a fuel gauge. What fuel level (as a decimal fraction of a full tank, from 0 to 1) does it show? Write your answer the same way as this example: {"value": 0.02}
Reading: {"value": 0.5}
